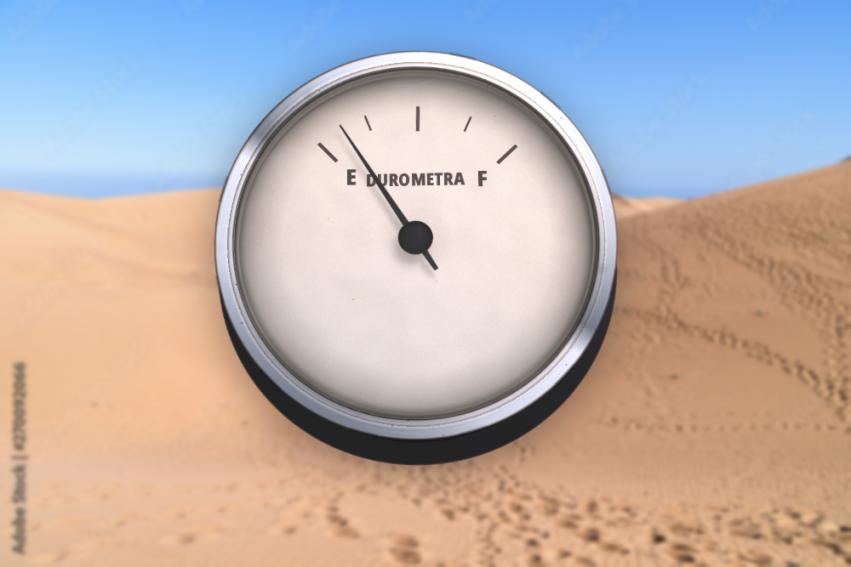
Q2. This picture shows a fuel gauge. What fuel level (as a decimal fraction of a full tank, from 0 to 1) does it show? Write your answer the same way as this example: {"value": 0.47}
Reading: {"value": 0.125}
